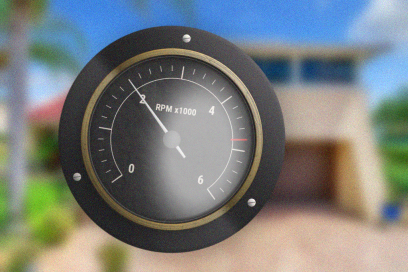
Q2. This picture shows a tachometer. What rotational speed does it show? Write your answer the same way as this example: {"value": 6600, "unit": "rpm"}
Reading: {"value": 2000, "unit": "rpm"}
